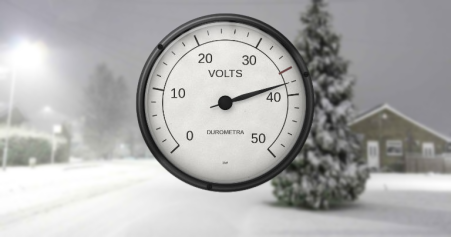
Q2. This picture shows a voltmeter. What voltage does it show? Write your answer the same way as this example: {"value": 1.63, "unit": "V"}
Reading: {"value": 38, "unit": "V"}
